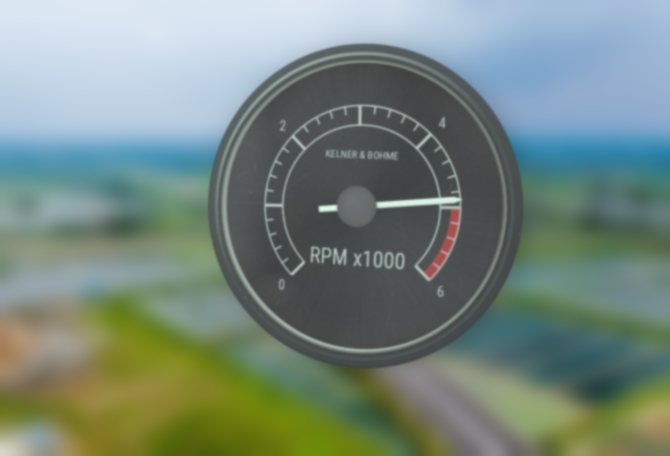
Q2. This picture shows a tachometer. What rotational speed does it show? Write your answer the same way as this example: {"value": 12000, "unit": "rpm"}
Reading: {"value": 4900, "unit": "rpm"}
